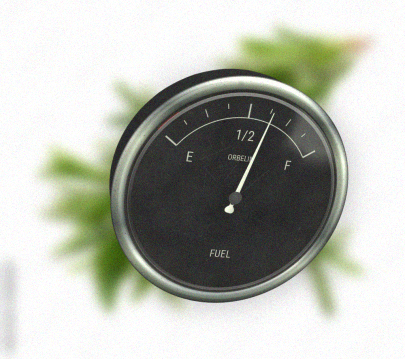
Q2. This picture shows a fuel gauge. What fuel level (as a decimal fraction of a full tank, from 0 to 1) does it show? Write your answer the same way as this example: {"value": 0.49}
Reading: {"value": 0.625}
